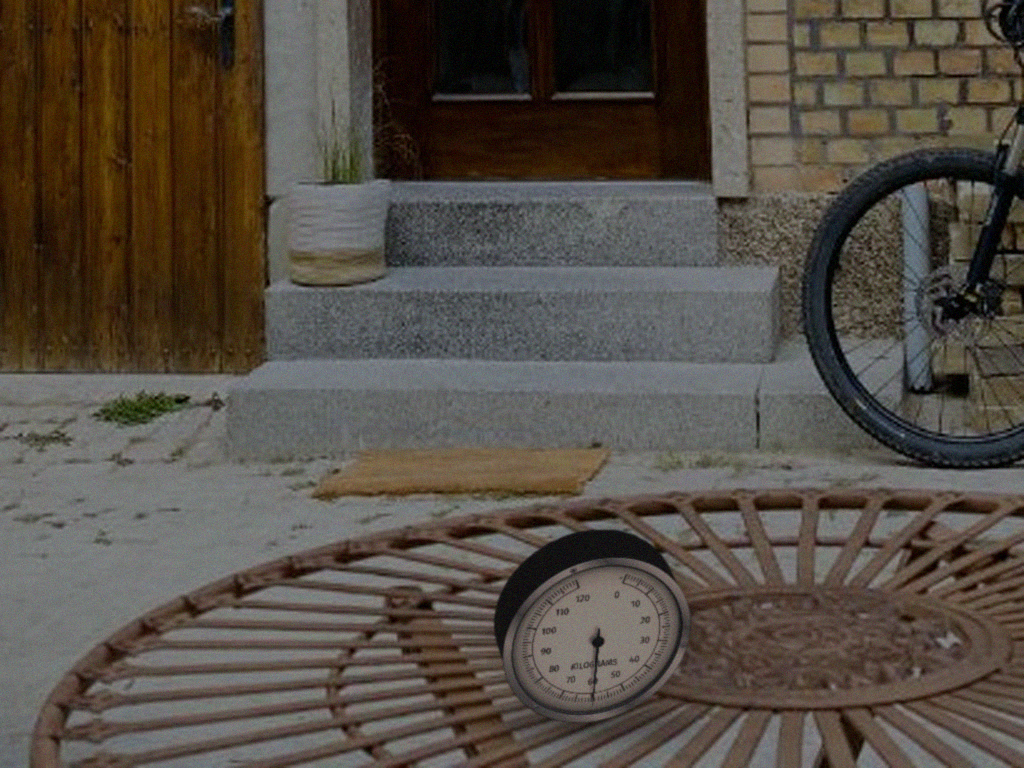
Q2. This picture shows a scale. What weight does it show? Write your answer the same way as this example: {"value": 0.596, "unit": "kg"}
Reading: {"value": 60, "unit": "kg"}
